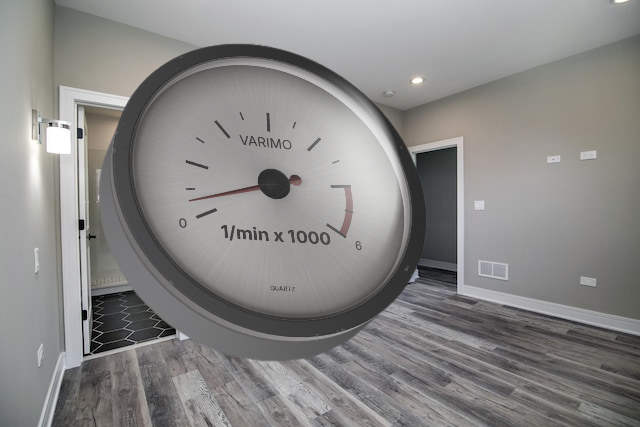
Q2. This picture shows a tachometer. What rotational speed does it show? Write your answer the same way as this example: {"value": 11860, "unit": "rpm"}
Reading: {"value": 250, "unit": "rpm"}
